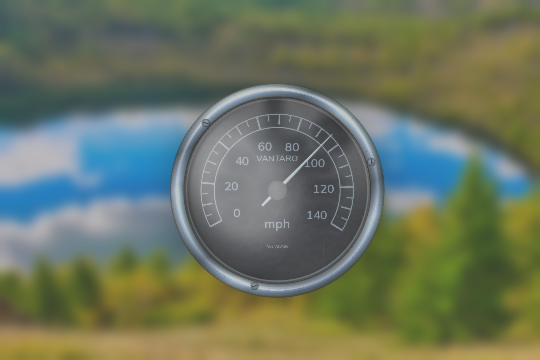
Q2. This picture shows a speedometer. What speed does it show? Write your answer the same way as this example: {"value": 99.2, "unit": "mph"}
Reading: {"value": 95, "unit": "mph"}
